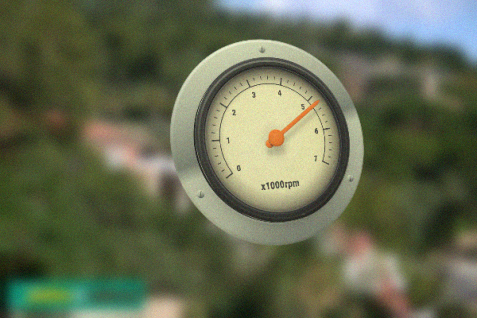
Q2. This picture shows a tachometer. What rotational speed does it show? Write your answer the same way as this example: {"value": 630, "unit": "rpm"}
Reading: {"value": 5200, "unit": "rpm"}
